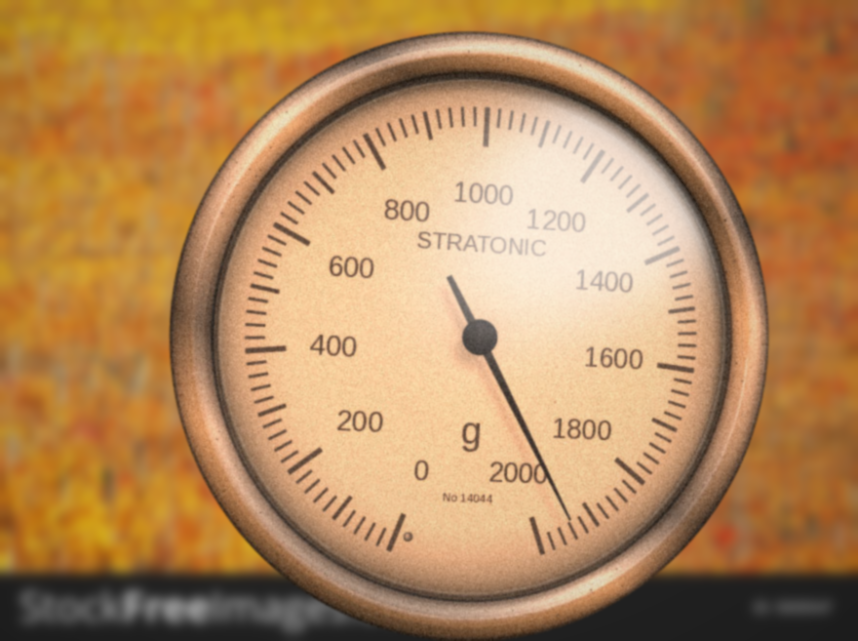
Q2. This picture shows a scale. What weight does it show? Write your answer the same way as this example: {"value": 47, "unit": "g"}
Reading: {"value": 1940, "unit": "g"}
